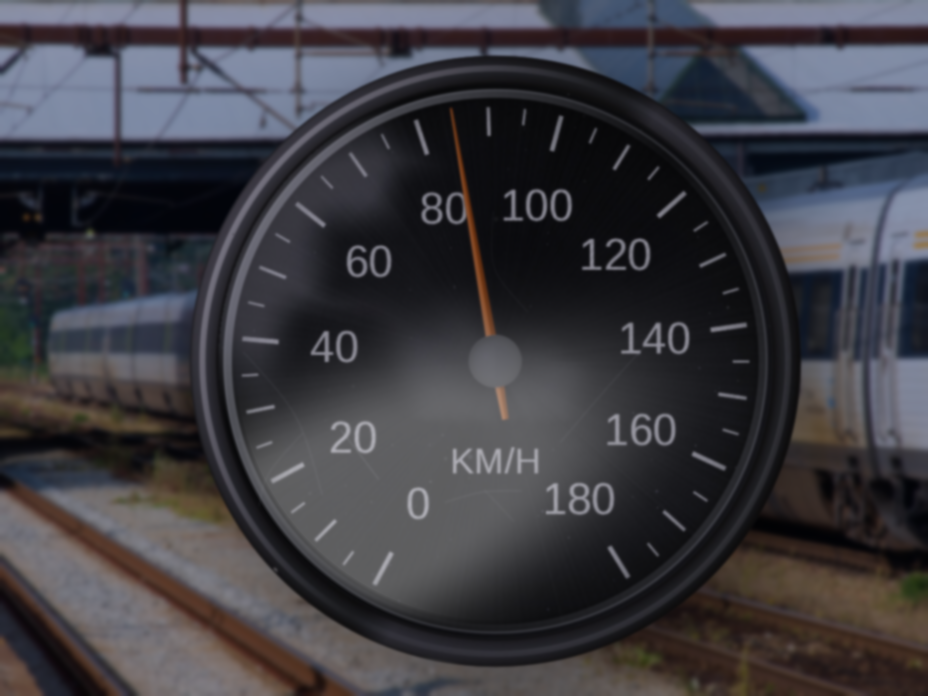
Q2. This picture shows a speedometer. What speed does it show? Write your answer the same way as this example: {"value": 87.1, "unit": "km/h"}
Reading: {"value": 85, "unit": "km/h"}
